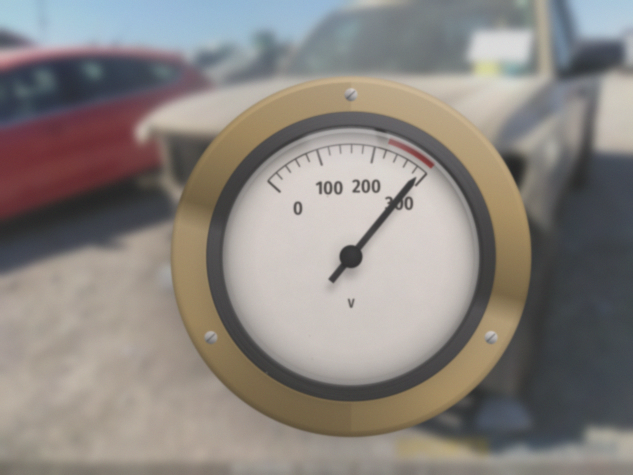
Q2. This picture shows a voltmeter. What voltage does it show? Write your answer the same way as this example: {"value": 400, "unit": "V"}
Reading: {"value": 290, "unit": "V"}
